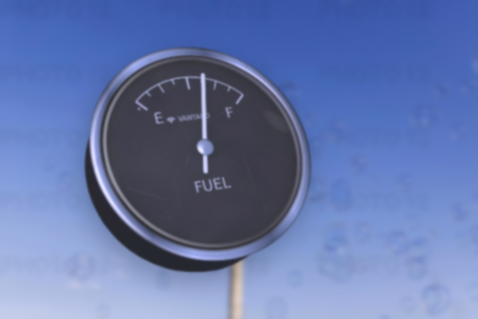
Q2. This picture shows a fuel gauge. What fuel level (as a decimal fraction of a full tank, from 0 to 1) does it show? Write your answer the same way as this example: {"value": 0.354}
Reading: {"value": 0.625}
